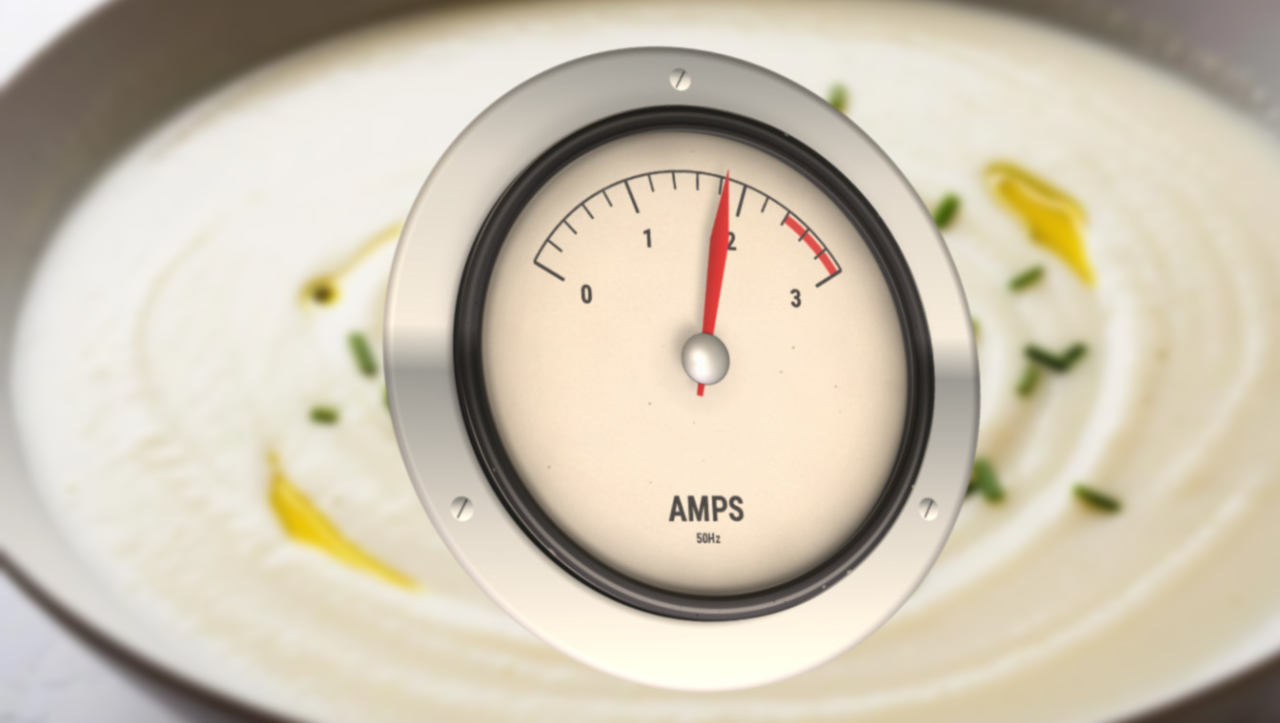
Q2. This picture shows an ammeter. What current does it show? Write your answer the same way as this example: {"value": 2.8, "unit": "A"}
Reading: {"value": 1.8, "unit": "A"}
